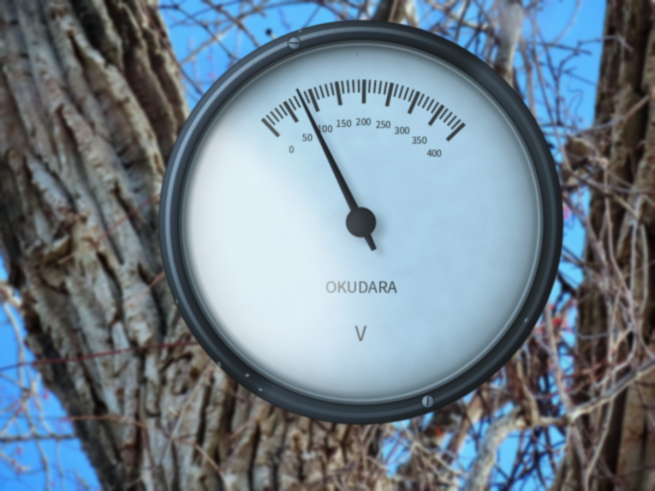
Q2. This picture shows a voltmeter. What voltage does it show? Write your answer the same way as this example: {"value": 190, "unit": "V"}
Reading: {"value": 80, "unit": "V"}
